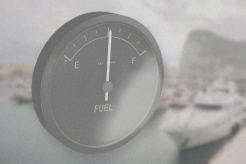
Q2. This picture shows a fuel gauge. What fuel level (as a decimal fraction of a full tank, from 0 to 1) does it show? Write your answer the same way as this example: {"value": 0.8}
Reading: {"value": 0.5}
